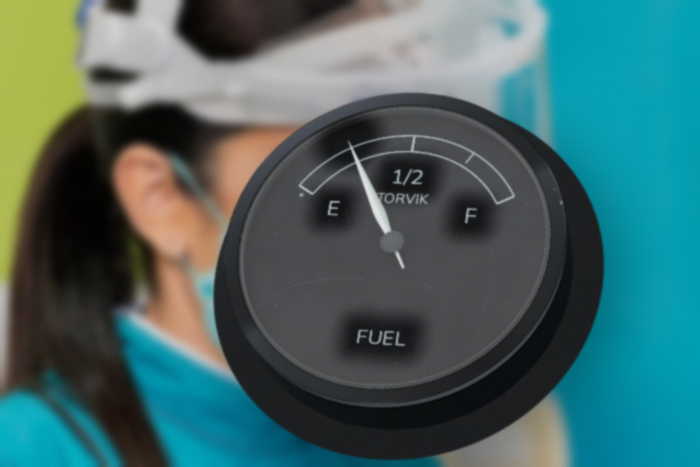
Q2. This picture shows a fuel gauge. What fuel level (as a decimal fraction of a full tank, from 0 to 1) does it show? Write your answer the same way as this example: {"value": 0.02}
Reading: {"value": 0.25}
